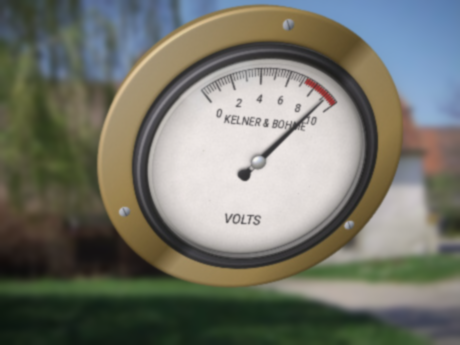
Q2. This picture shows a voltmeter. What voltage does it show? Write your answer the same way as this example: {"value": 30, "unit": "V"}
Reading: {"value": 9, "unit": "V"}
